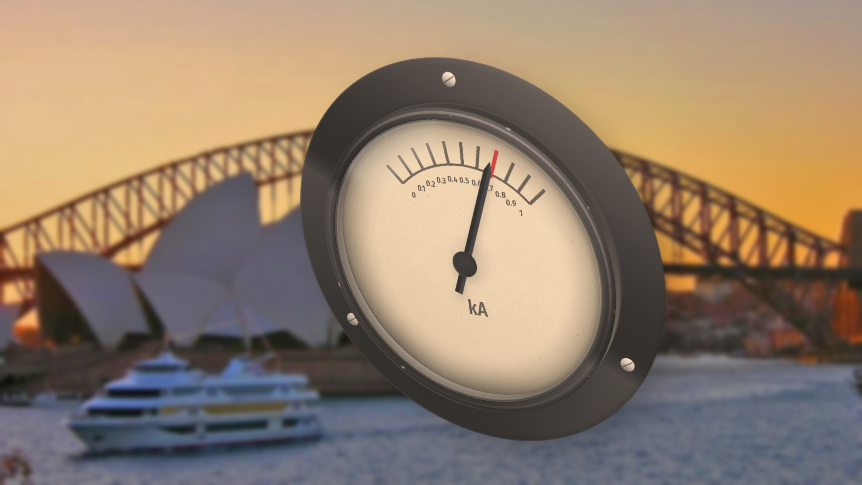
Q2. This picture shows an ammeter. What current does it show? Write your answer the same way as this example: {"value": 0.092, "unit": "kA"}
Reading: {"value": 0.7, "unit": "kA"}
